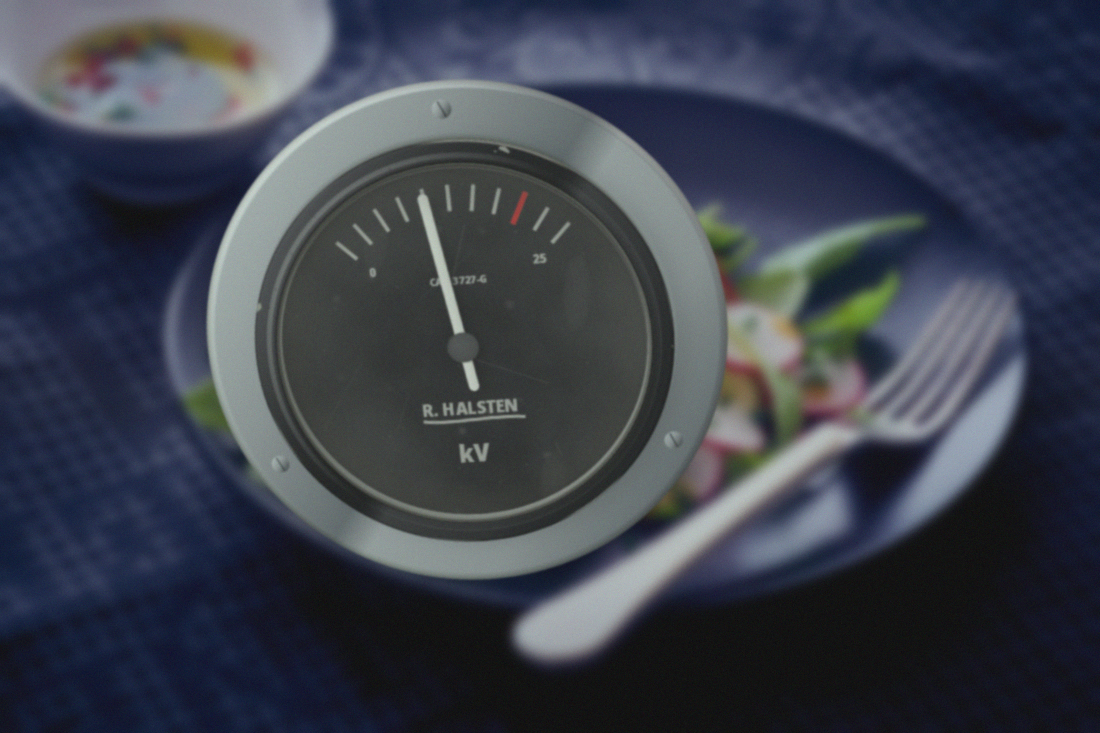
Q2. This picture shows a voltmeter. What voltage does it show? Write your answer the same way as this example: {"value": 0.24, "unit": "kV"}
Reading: {"value": 10, "unit": "kV"}
